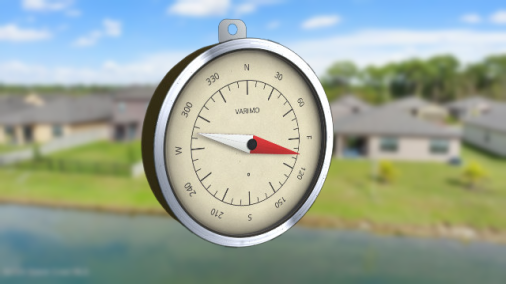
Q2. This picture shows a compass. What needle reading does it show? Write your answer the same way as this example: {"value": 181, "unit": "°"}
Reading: {"value": 105, "unit": "°"}
